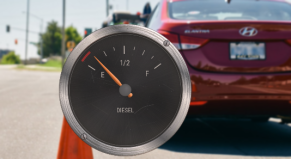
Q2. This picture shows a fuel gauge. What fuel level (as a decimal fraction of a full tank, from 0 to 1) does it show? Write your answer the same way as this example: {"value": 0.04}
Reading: {"value": 0.125}
